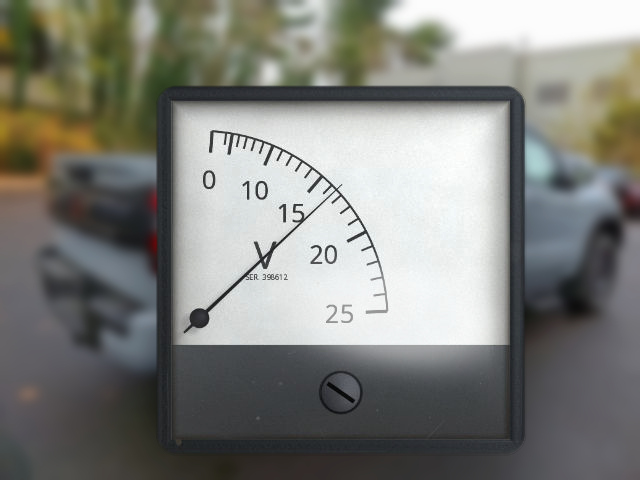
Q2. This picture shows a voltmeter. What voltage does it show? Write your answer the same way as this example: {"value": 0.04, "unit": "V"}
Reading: {"value": 16.5, "unit": "V"}
